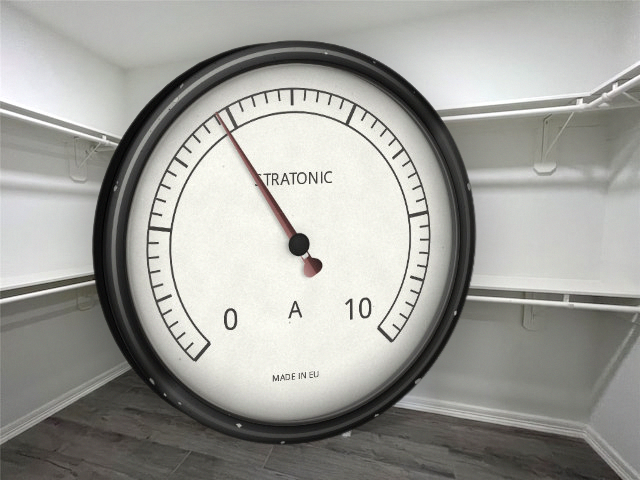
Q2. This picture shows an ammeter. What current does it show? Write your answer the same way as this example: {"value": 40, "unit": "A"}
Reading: {"value": 3.8, "unit": "A"}
